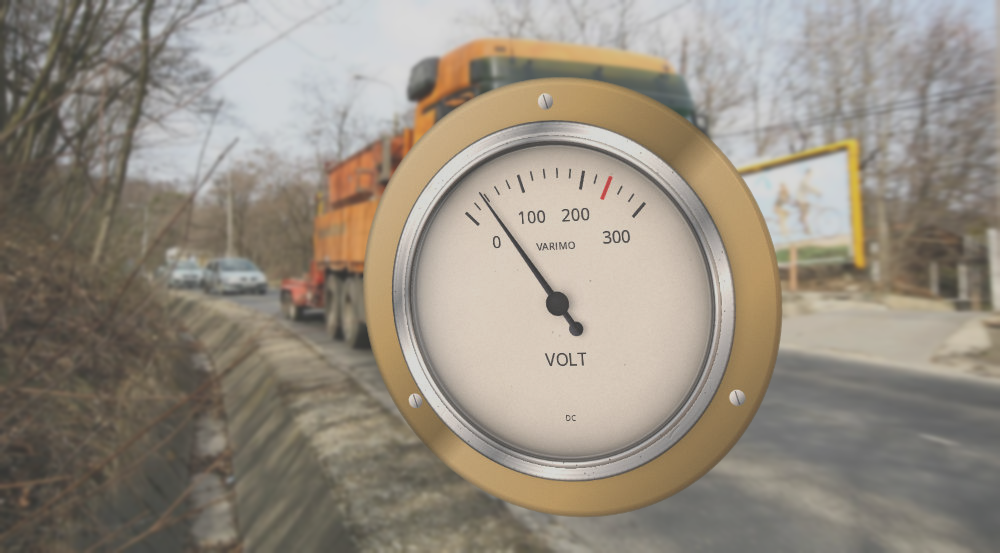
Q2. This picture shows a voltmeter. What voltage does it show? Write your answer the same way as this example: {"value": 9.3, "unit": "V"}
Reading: {"value": 40, "unit": "V"}
